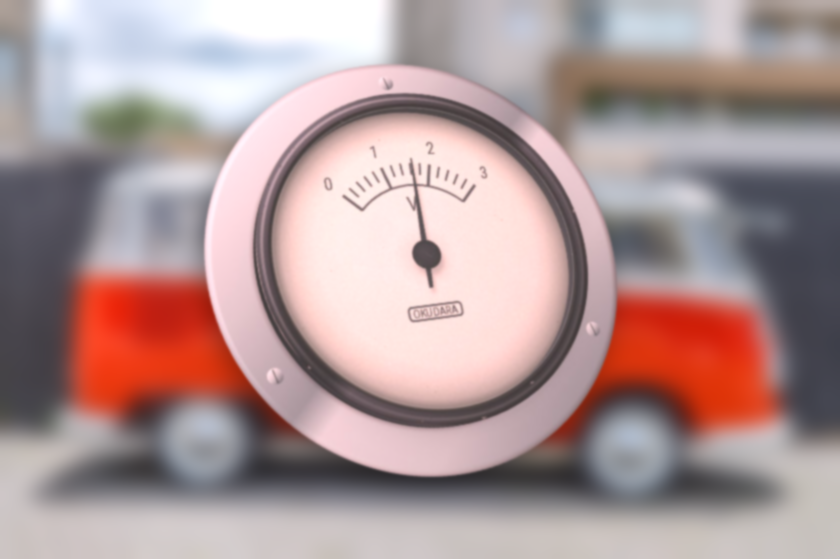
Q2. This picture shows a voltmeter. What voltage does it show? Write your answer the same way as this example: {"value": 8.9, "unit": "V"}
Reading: {"value": 1.6, "unit": "V"}
